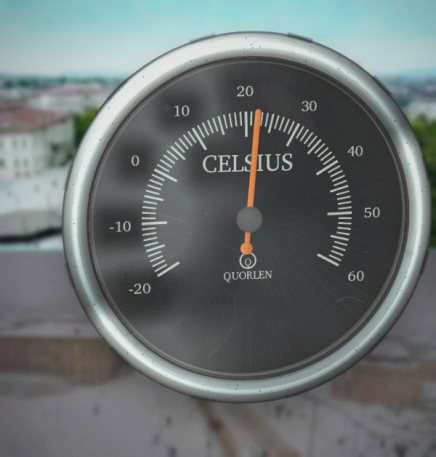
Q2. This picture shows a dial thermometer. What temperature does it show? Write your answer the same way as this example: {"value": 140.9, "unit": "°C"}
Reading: {"value": 22, "unit": "°C"}
